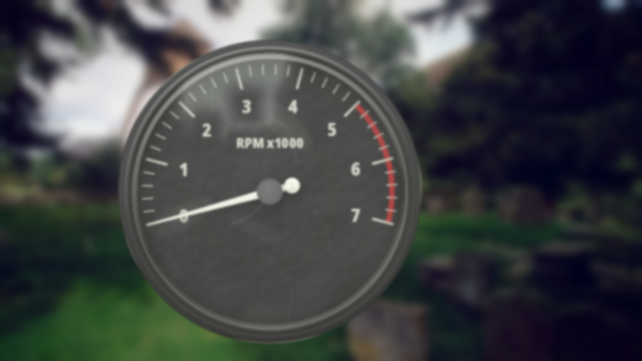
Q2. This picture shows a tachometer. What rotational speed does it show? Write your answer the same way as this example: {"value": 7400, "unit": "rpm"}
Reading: {"value": 0, "unit": "rpm"}
